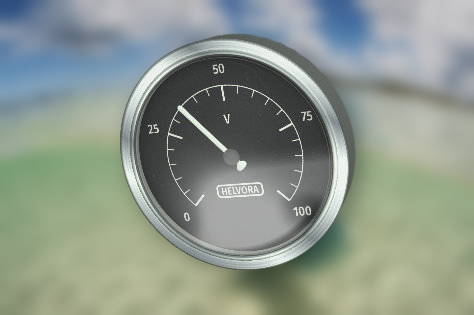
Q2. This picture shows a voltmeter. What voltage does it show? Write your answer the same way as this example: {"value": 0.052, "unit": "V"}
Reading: {"value": 35, "unit": "V"}
